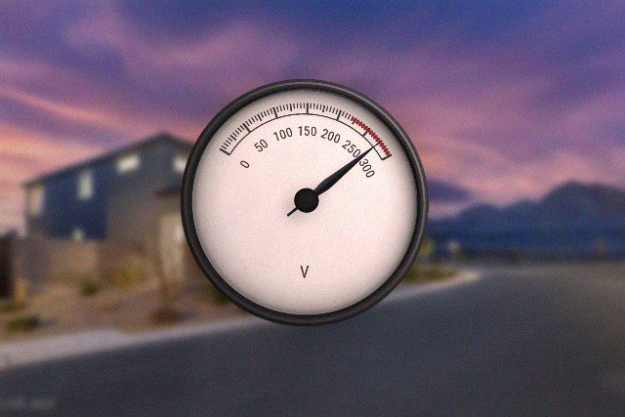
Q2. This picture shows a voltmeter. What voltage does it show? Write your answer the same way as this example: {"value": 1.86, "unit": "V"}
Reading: {"value": 275, "unit": "V"}
